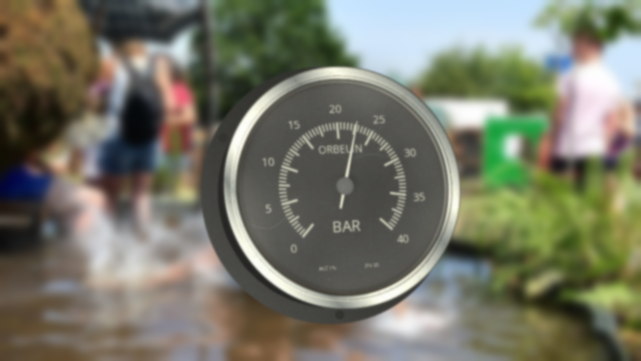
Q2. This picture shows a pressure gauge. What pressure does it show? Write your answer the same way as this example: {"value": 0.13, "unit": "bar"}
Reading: {"value": 22.5, "unit": "bar"}
